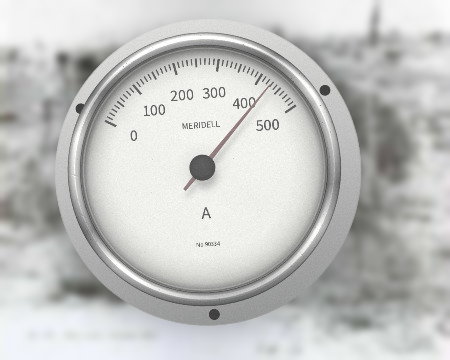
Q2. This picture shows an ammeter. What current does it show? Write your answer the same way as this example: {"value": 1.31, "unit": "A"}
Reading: {"value": 430, "unit": "A"}
